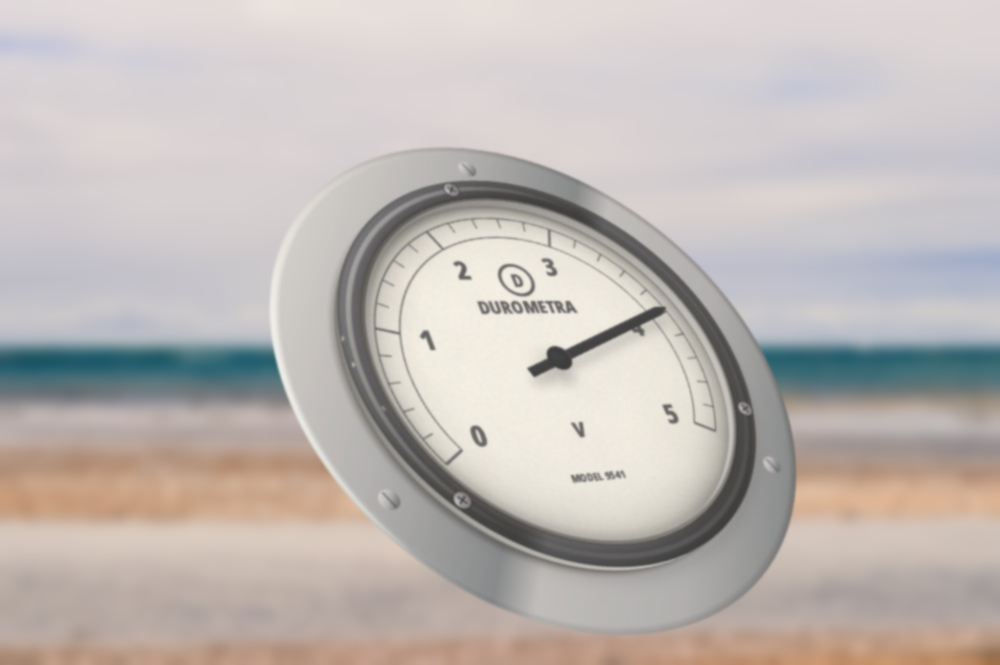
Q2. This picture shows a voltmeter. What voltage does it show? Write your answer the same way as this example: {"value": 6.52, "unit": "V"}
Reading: {"value": 4, "unit": "V"}
